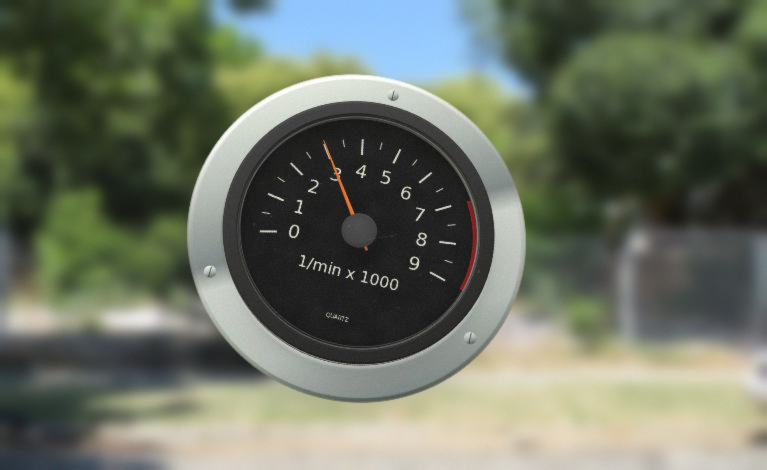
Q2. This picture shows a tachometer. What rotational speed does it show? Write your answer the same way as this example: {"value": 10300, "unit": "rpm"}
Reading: {"value": 3000, "unit": "rpm"}
